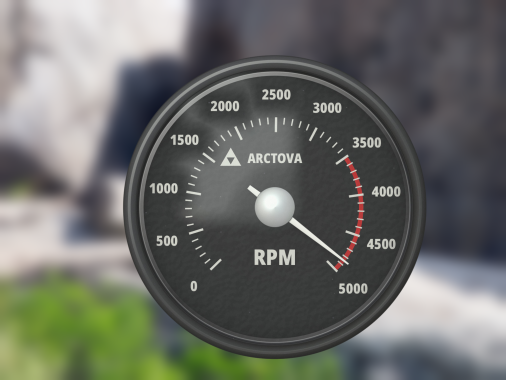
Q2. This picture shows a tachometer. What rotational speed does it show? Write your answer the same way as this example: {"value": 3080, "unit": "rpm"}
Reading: {"value": 4850, "unit": "rpm"}
